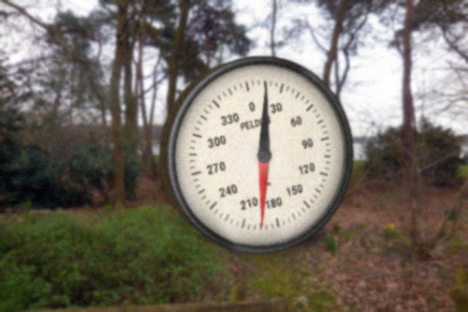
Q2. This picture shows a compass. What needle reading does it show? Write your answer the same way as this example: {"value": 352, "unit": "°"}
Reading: {"value": 195, "unit": "°"}
